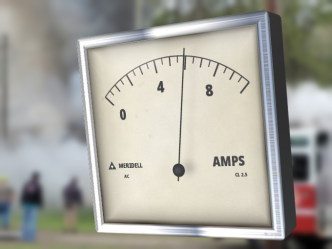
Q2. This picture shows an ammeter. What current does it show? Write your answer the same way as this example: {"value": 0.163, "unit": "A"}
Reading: {"value": 6, "unit": "A"}
